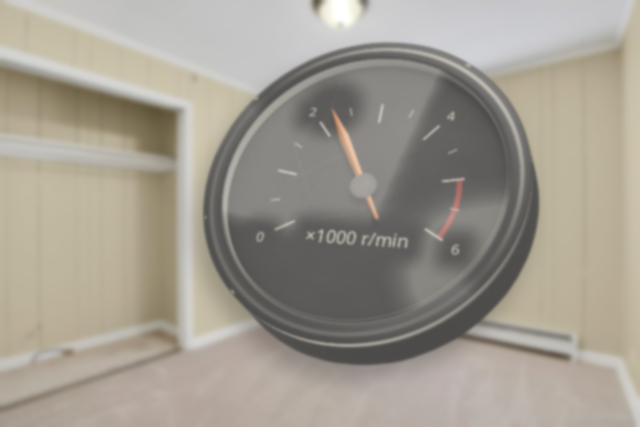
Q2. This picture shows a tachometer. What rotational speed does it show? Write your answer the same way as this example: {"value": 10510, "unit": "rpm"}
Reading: {"value": 2250, "unit": "rpm"}
